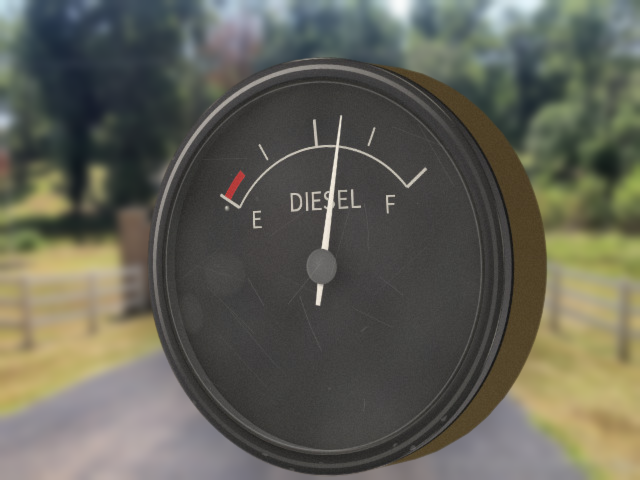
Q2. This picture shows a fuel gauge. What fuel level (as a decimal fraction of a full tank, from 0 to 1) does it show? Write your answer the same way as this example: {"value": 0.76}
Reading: {"value": 0.625}
